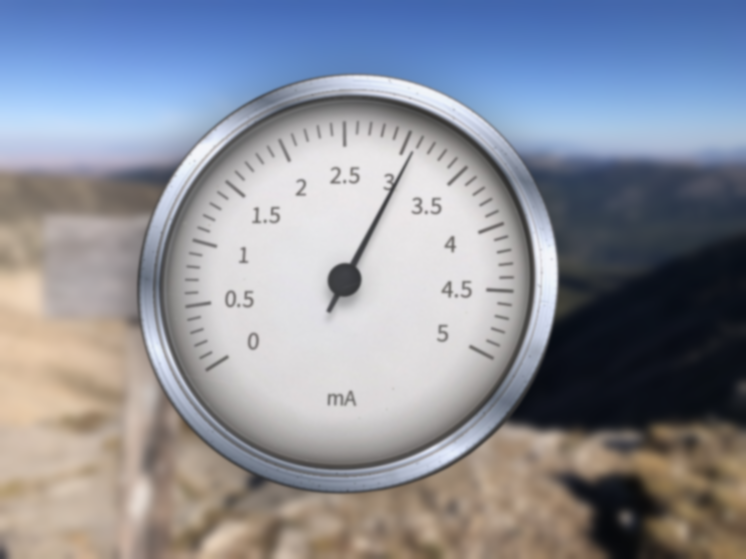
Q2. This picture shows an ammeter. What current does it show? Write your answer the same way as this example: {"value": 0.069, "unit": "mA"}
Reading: {"value": 3.1, "unit": "mA"}
